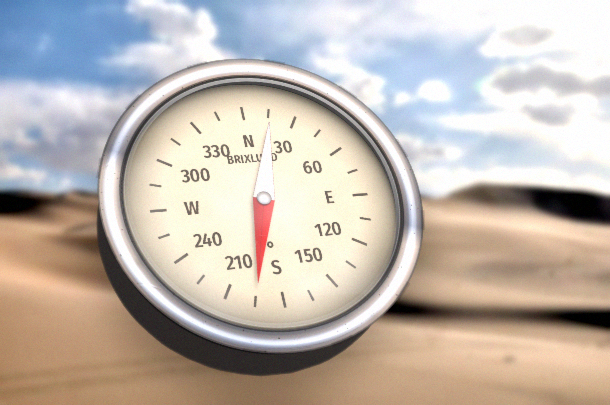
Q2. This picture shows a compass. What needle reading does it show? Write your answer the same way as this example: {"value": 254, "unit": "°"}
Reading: {"value": 195, "unit": "°"}
